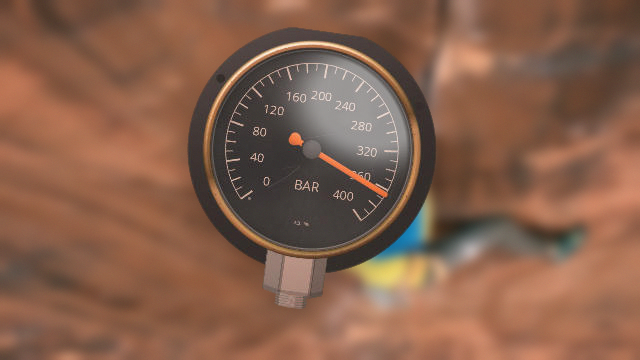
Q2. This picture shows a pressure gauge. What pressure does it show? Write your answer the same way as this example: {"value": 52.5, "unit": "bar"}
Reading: {"value": 365, "unit": "bar"}
